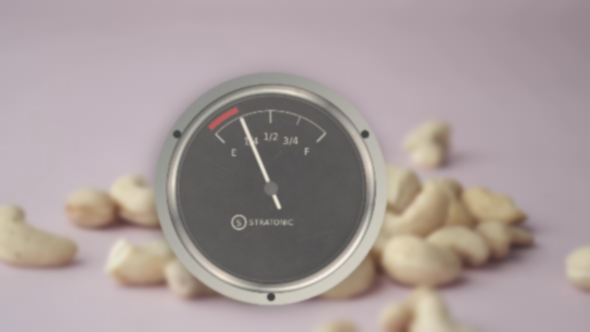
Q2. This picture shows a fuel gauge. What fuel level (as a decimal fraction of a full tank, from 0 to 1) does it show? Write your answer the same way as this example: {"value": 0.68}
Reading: {"value": 0.25}
